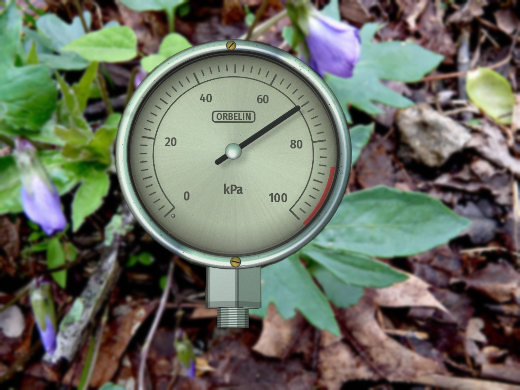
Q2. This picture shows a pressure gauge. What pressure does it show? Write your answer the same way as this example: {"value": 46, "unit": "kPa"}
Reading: {"value": 70, "unit": "kPa"}
